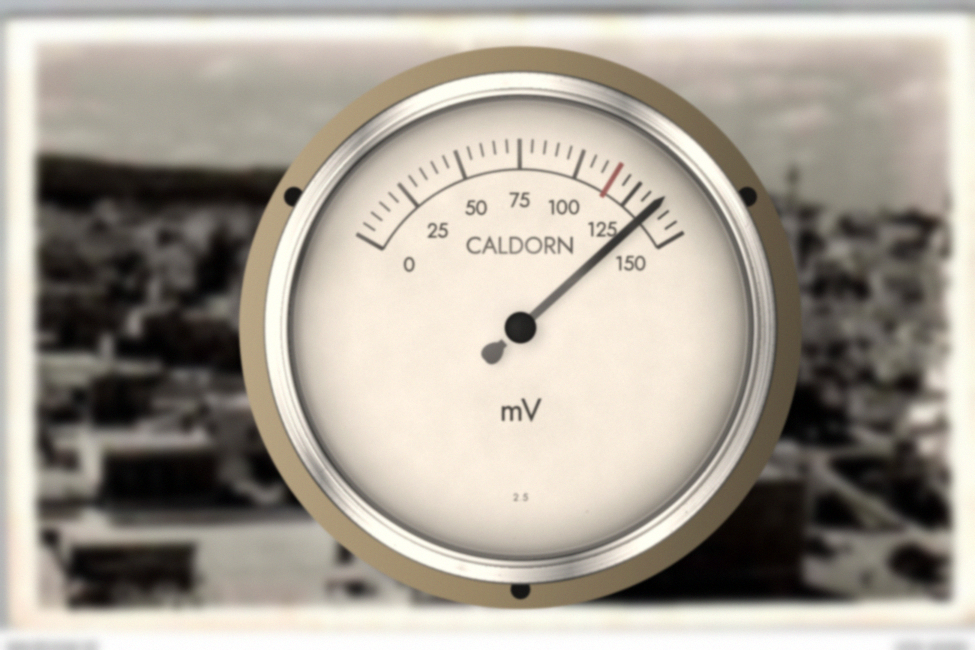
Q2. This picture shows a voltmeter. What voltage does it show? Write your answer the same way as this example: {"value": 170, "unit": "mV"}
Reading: {"value": 135, "unit": "mV"}
